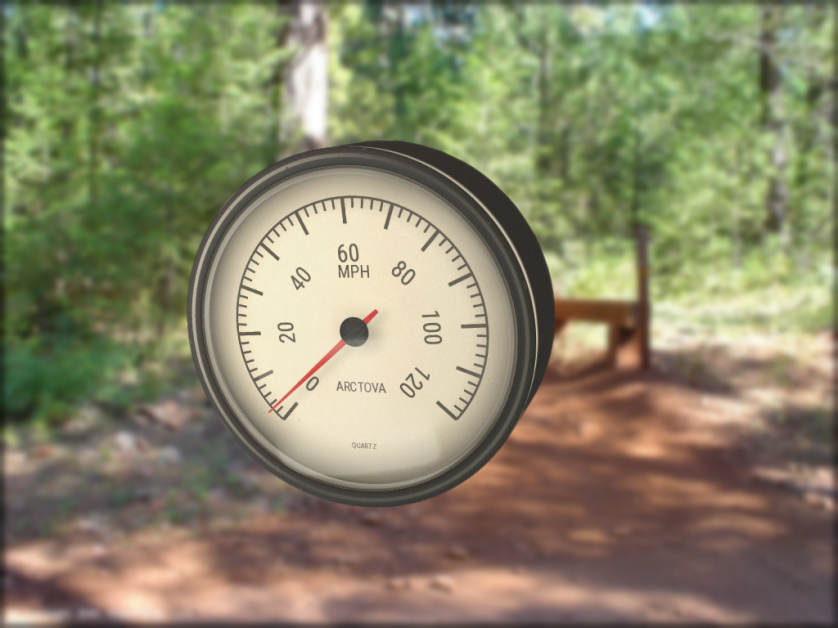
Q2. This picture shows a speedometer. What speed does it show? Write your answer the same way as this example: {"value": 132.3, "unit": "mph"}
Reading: {"value": 3, "unit": "mph"}
